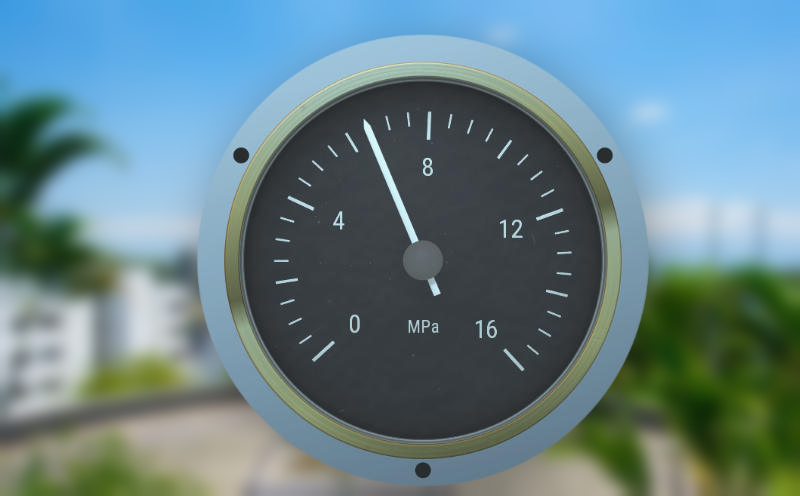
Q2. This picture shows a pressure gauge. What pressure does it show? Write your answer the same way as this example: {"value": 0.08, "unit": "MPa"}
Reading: {"value": 6.5, "unit": "MPa"}
